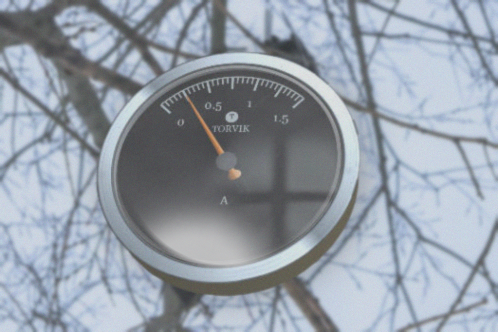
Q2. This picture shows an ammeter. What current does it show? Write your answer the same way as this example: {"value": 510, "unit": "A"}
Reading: {"value": 0.25, "unit": "A"}
